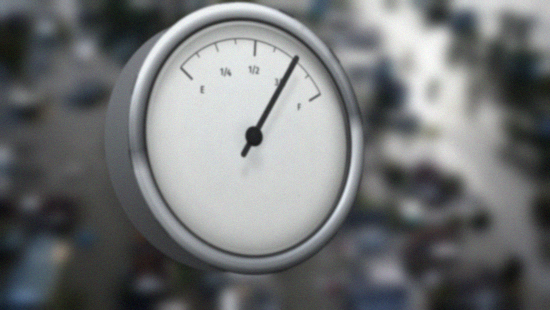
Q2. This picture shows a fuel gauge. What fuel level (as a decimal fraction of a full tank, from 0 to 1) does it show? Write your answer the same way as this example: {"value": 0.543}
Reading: {"value": 0.75}
